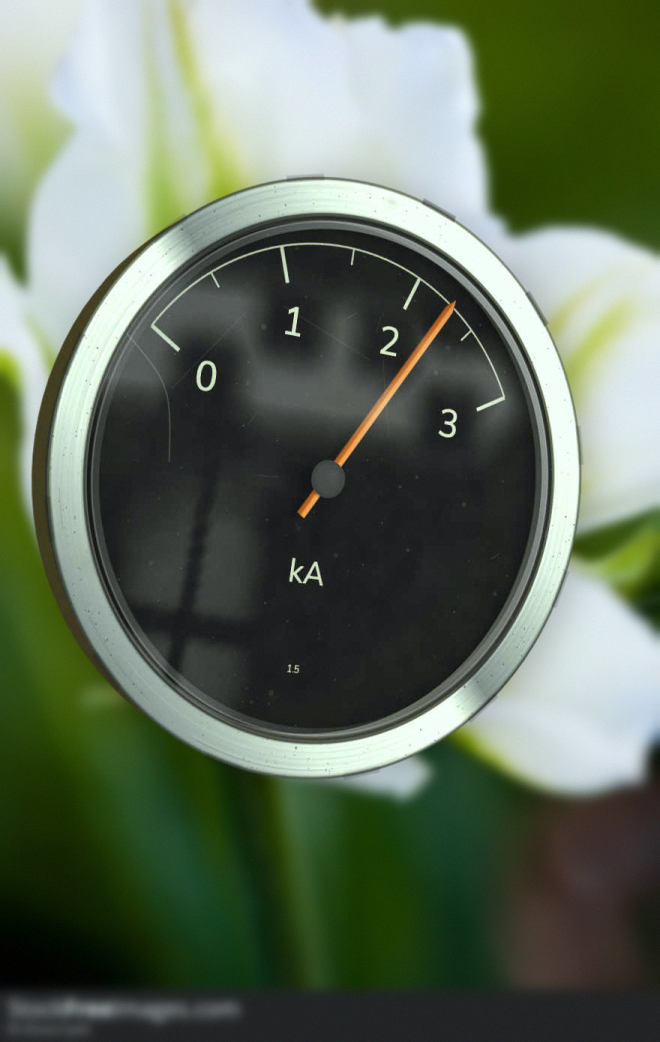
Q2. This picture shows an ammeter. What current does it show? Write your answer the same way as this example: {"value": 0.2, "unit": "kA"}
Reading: {"value": 2.25, "unit": "kA"}
